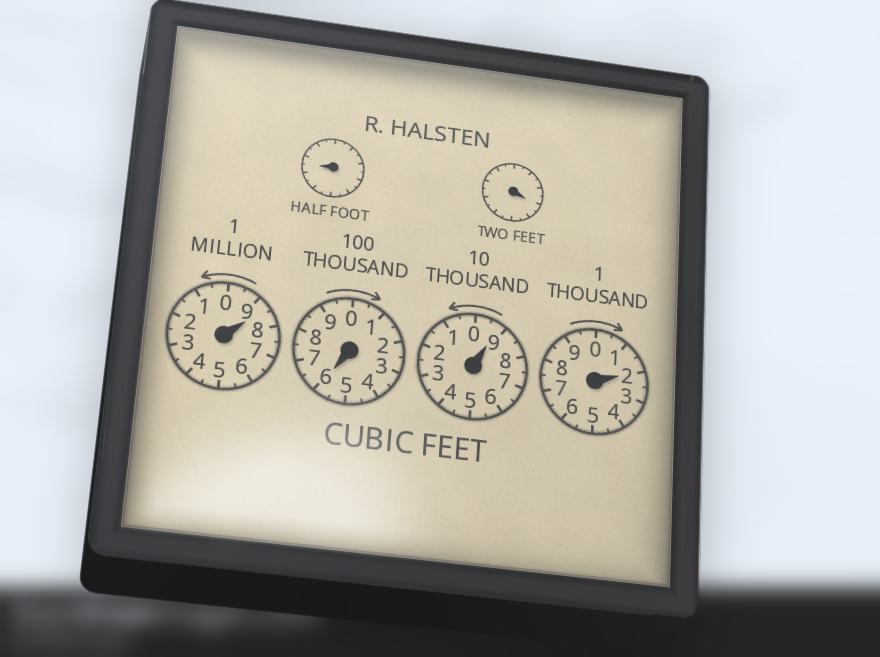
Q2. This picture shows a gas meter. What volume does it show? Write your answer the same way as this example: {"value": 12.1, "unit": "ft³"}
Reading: {"value": 859200, "unit": "ft³"}
